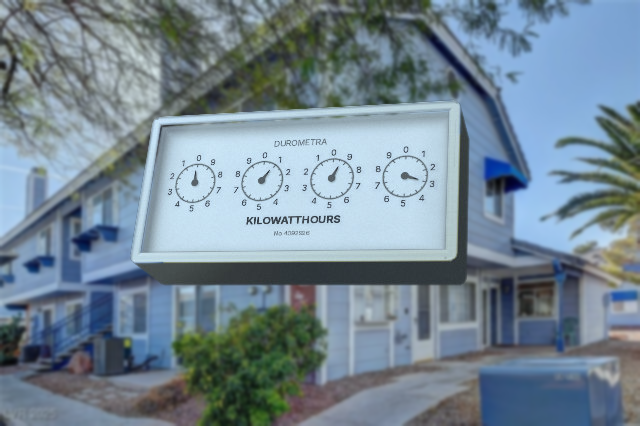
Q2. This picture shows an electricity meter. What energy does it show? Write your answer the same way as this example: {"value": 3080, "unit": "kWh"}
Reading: {"value": 93, "unit": "kWh"}
